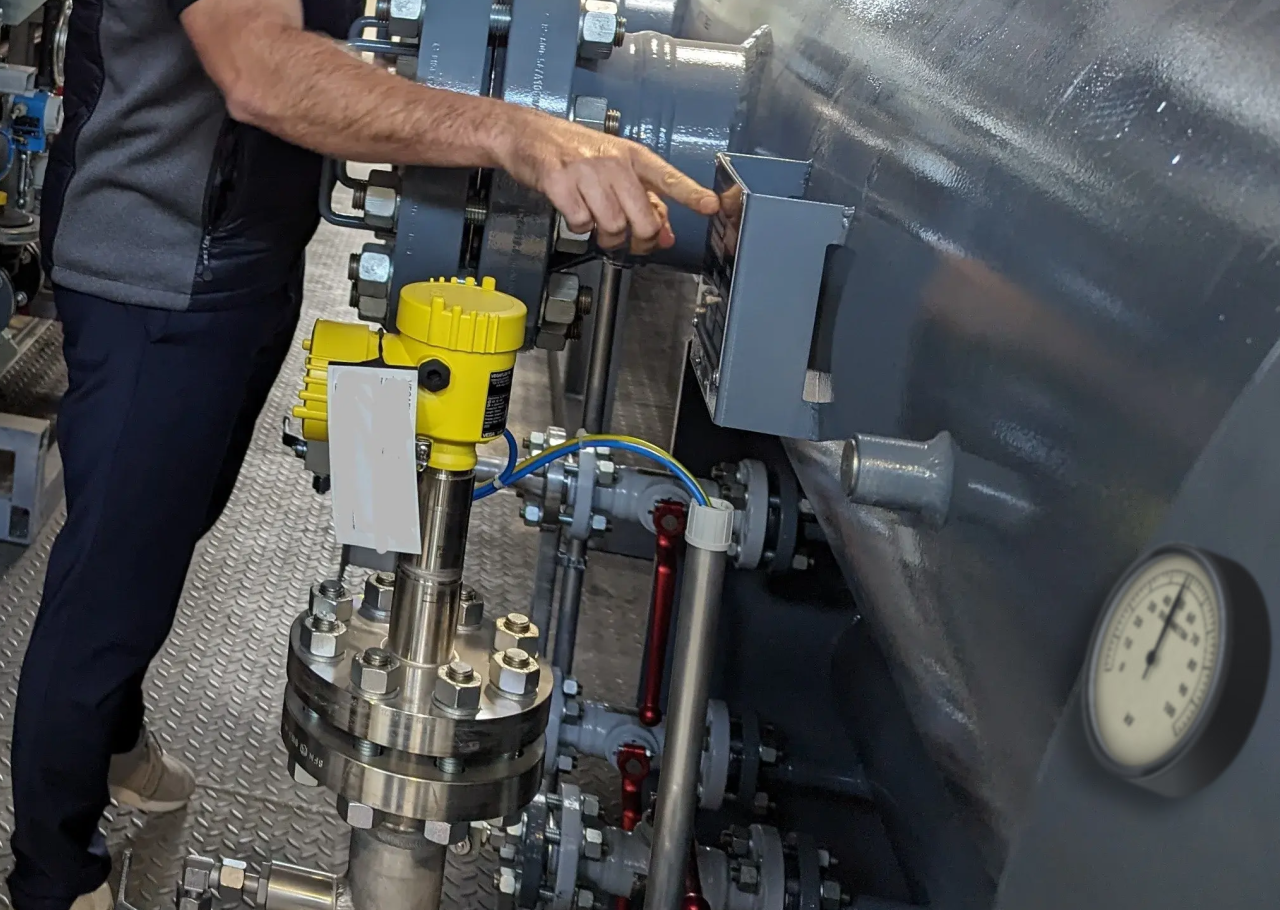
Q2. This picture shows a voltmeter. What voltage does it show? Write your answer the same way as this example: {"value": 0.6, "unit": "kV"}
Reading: {"value": 50, "unit": "kV"}
